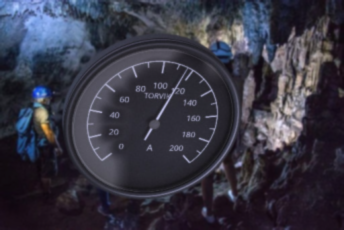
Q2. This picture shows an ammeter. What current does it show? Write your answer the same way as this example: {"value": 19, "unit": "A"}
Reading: {"value": 115, "unit": "A"}
